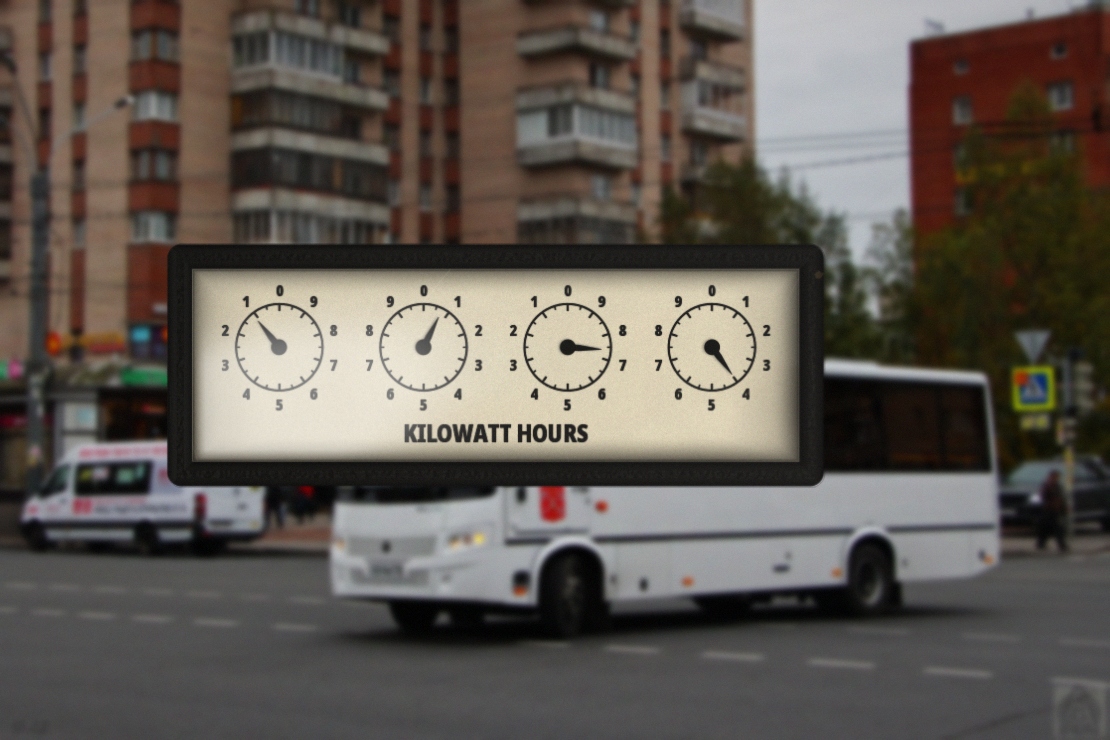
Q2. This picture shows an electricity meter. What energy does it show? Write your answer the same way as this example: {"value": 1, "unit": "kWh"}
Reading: {"value": 1074, "unit": "kWh"}
